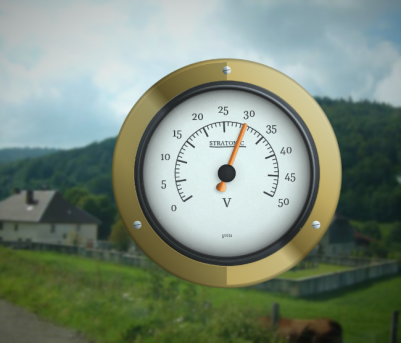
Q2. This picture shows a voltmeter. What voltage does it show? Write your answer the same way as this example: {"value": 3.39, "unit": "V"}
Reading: {"value": 30, "unit": "V"}
